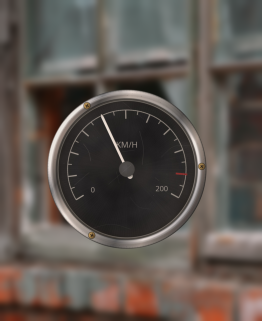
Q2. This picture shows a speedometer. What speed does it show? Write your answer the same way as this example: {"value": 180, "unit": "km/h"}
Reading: {"value": 80, "unit": "km/h"}
